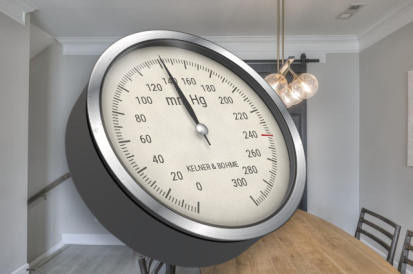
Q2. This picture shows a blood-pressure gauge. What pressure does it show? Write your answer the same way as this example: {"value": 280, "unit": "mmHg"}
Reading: {"value": 140, "unit": "mmHg"}
